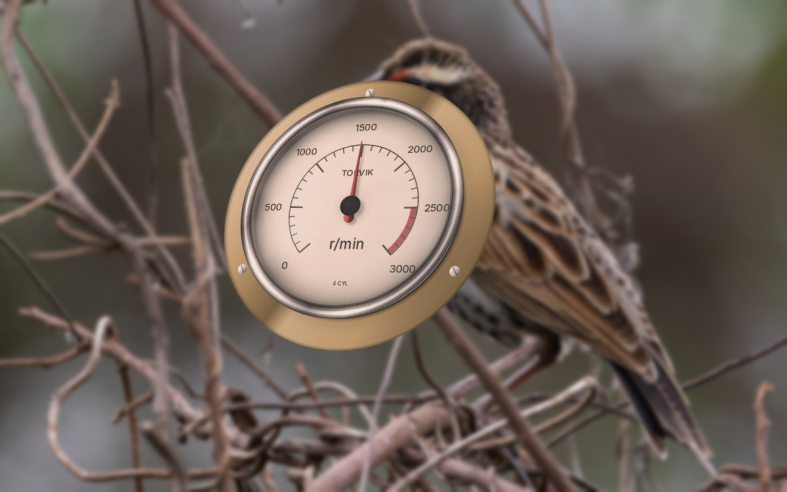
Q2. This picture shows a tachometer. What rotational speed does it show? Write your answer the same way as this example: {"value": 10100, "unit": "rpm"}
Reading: {"value": 1500, "unit": "rpm"}
